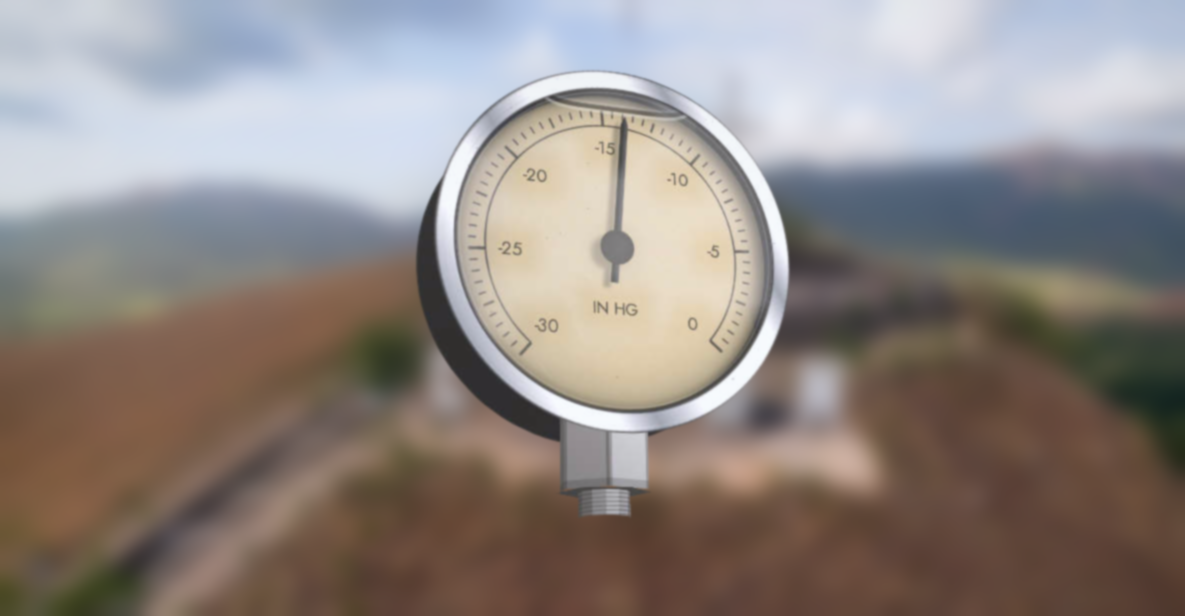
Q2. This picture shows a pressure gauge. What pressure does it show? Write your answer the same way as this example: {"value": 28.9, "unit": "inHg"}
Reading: {"value": -14, "unit": "inHg"}
